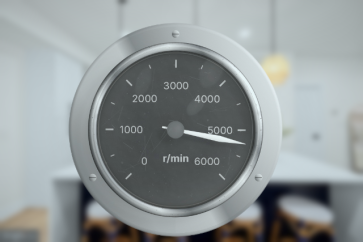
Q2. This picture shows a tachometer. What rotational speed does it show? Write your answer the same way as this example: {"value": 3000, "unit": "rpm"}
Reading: {"value": 5250, "unit": "rpm"}
